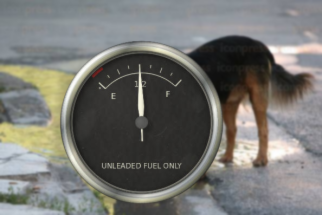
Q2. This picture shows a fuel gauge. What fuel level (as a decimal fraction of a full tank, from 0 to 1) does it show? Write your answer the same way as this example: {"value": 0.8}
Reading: {"value": 0.5}
